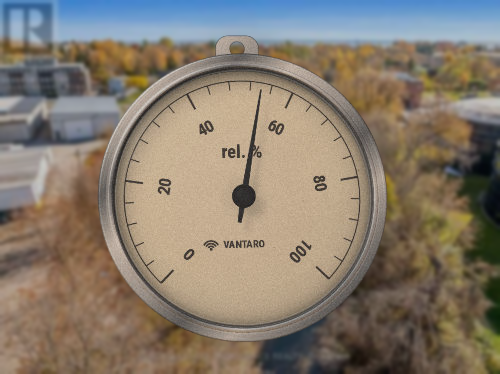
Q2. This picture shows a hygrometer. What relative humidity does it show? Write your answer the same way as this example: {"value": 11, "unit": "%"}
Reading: {"value": 54, "unit": "%"}
